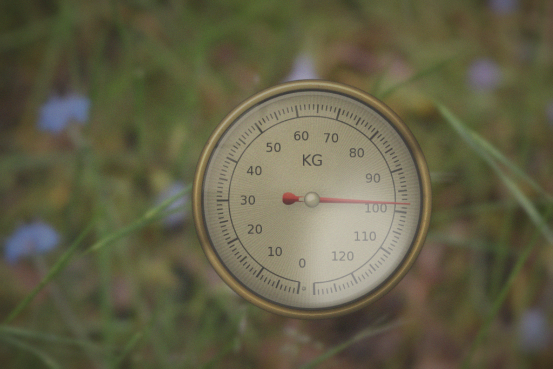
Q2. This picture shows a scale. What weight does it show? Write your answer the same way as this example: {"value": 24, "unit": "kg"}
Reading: {"value": 98, "unit": "kg"}
